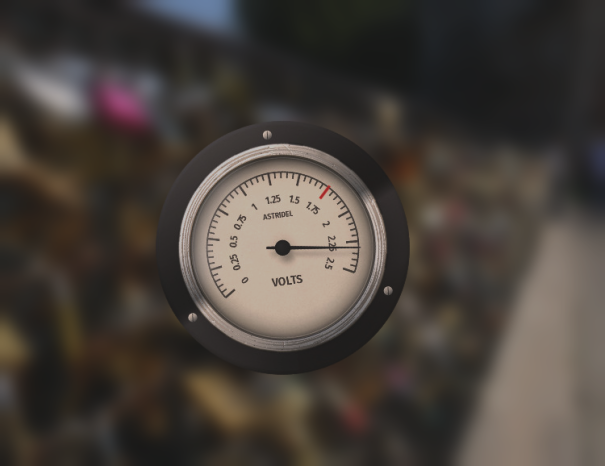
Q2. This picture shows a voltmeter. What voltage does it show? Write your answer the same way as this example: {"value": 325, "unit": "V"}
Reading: {"value": 2.3, "unit": "V"}
